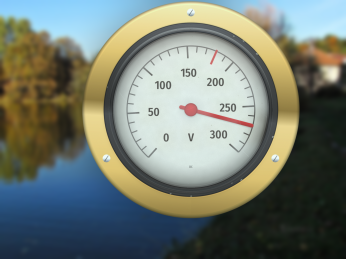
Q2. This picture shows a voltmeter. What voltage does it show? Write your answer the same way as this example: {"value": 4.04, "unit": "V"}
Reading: {"value": 270, "unit": "V"}
